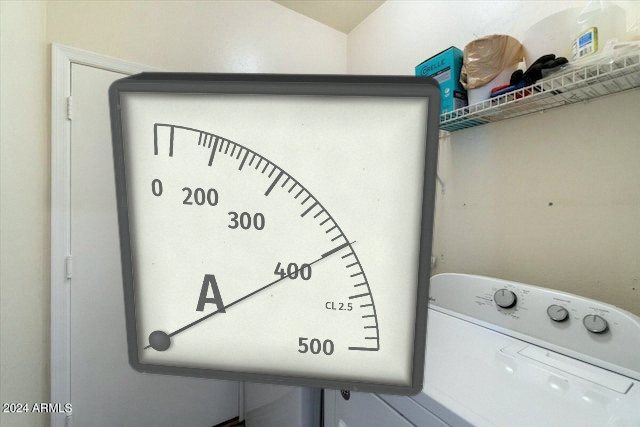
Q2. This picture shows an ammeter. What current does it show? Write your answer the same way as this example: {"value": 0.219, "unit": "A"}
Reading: {"value": 400, "unit": "A"}
